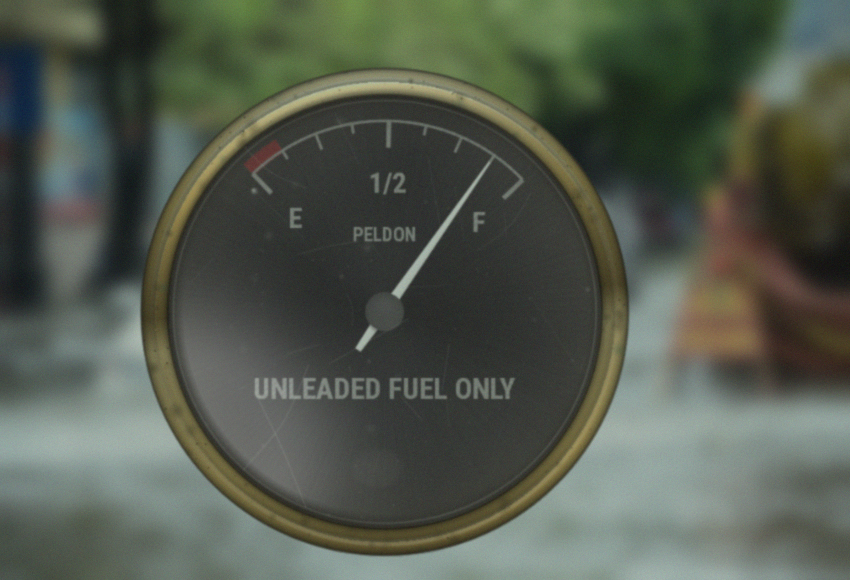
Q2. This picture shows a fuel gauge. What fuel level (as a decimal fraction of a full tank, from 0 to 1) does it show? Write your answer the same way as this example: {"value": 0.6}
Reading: {"value": 0.875}
